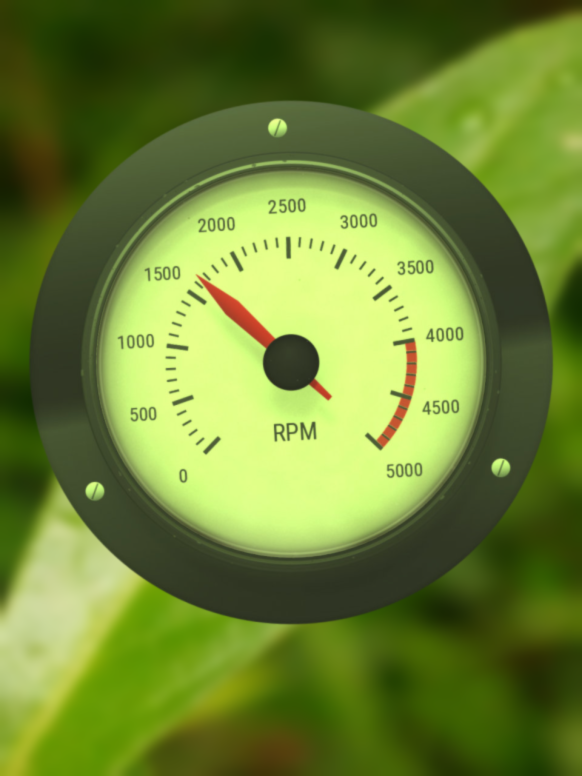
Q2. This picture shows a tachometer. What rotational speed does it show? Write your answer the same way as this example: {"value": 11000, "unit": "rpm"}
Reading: {"value": 1650, "unit": "rpm"}
